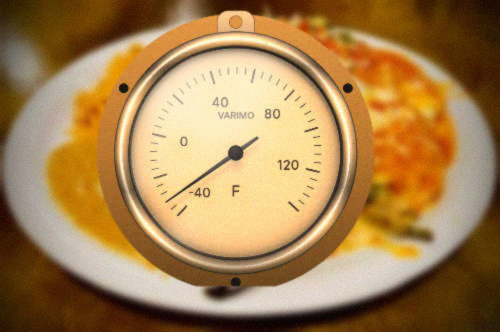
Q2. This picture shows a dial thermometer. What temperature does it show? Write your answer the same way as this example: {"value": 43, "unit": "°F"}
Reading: {"value": -32, "unit": "°F"}
